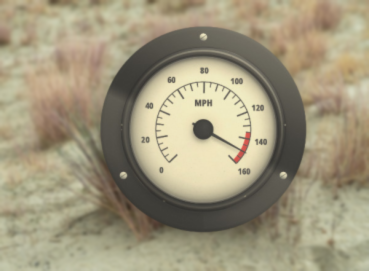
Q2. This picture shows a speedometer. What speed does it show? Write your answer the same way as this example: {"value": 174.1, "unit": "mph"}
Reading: {"value": 150, "unit": "mph"}
